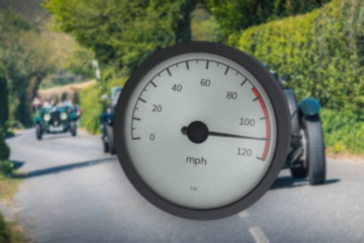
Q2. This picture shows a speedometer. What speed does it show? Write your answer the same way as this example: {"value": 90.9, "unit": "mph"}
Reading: {"value": 110, "unit": "mph"}
